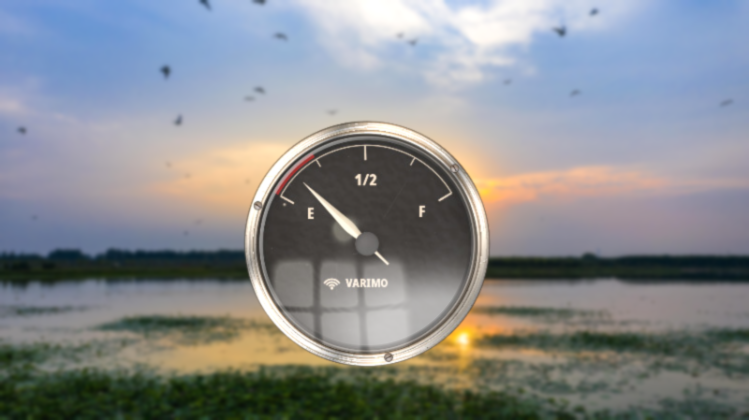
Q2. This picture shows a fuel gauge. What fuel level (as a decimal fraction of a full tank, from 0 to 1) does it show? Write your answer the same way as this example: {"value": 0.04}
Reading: {"value": 0.125}
